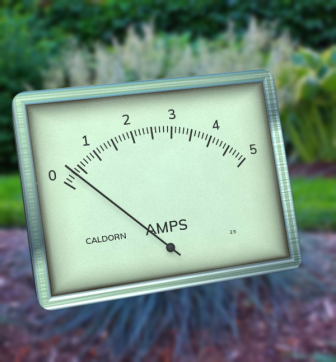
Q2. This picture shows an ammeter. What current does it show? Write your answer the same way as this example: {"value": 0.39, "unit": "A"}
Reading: {"value": 0.3, "unit": "A"}
